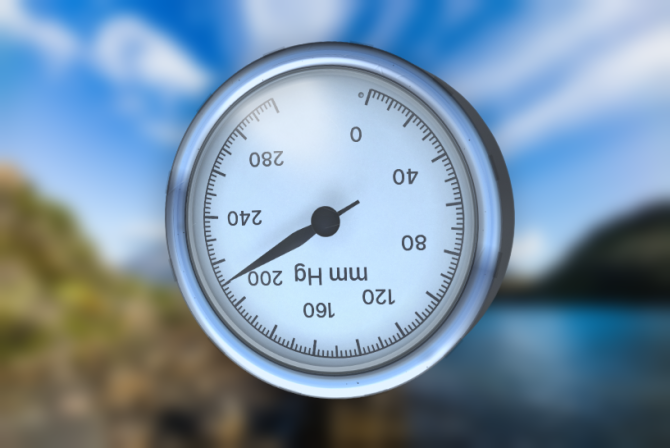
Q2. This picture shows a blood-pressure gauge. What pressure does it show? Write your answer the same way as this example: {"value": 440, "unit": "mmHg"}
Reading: {"value": 210, "unit": "mmHg"}
